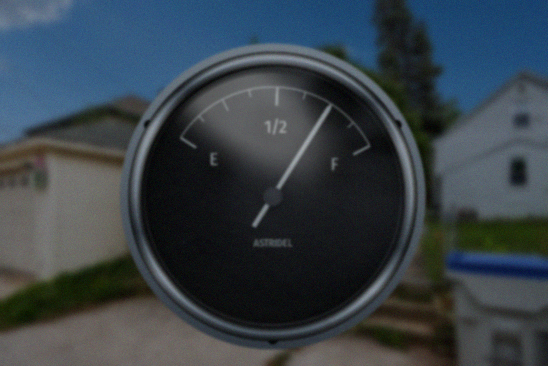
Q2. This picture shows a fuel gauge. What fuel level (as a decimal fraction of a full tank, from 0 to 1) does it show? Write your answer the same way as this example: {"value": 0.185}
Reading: {"value": 0.75}
